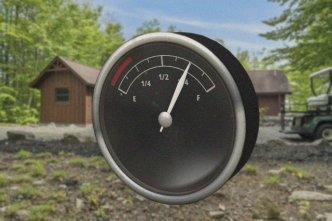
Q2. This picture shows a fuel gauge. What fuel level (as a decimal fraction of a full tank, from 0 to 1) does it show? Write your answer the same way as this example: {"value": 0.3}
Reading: {"value": 0.75}
